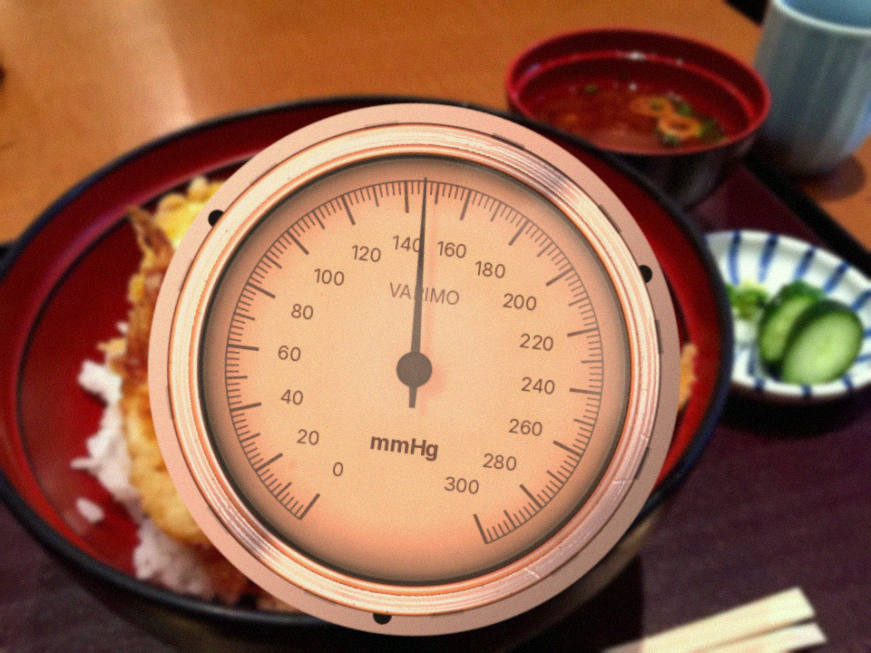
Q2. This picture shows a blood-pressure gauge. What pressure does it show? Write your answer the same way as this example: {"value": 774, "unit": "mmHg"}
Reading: {"value": 146, "unit": "mmHg"}
